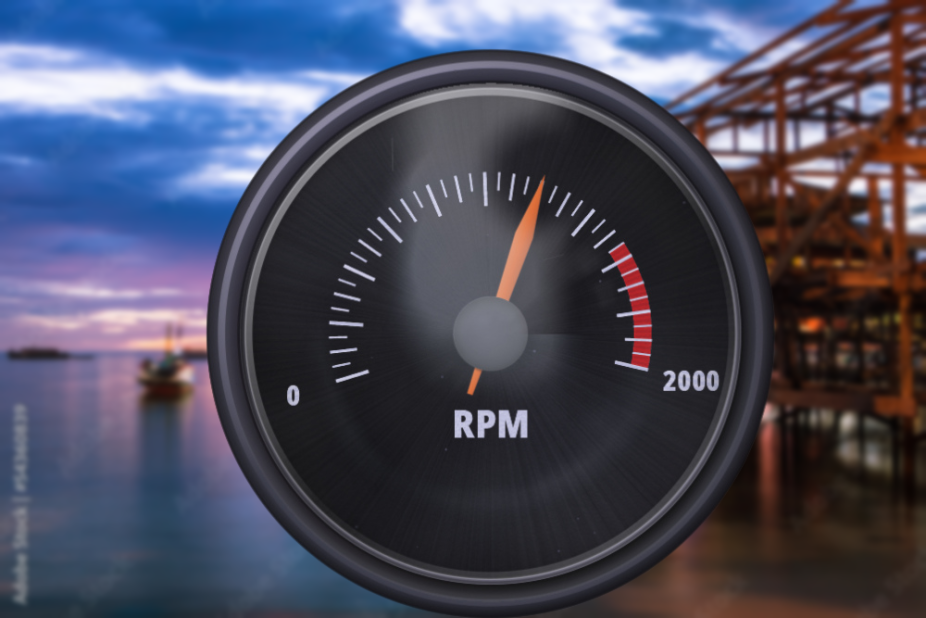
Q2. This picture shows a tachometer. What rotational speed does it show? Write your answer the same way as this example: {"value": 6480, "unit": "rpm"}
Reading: {"value": 1200, "unit": "rpm"}
